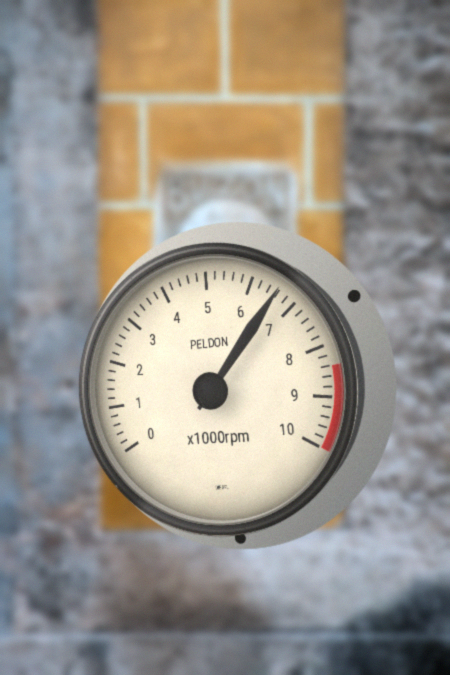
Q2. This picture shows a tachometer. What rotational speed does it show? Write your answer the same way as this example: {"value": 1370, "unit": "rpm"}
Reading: {"value": 6600, "unit": "rpm"}
